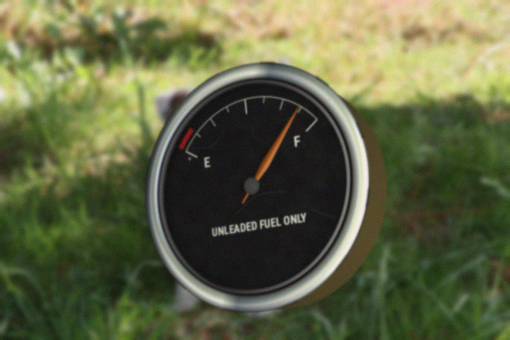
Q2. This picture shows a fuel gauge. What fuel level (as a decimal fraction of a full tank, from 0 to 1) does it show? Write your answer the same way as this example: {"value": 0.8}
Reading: {"value": 0.875}
